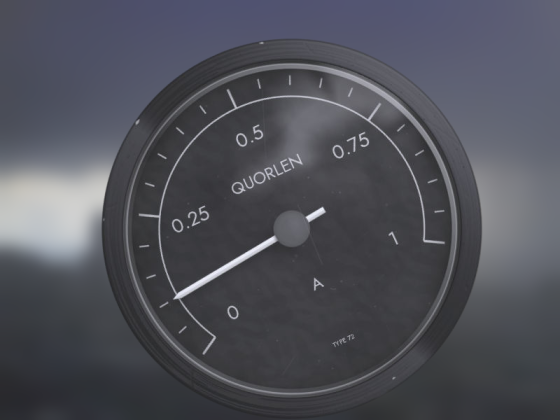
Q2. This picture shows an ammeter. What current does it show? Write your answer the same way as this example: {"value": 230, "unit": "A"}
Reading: {"value": 0.1, "unit": "A"}
